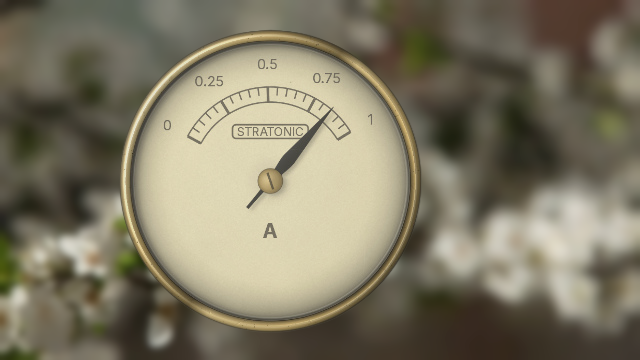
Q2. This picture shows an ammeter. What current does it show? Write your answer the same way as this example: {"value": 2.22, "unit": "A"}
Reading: {"value": 0.85, "unit": "A"}
